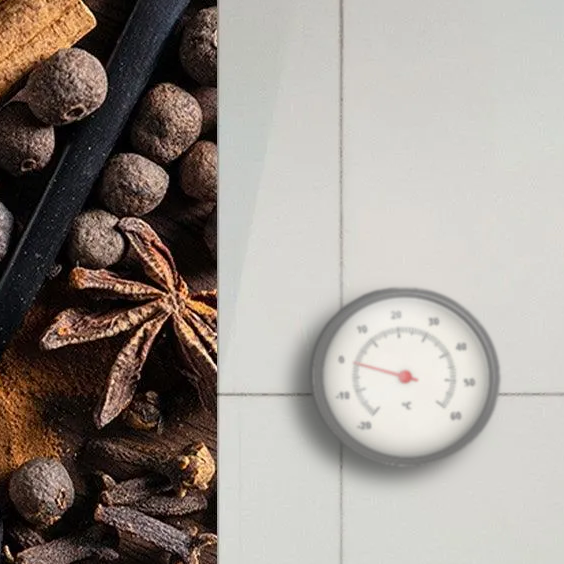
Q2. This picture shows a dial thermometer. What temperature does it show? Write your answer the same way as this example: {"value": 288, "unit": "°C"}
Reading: {"value": 0, "unit": "°C"}
